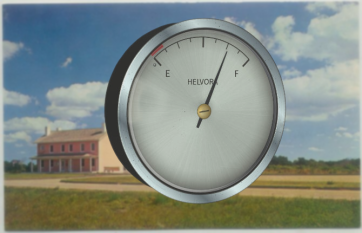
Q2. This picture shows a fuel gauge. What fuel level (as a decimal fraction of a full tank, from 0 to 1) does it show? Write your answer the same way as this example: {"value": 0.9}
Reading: {"value": 0.75}
